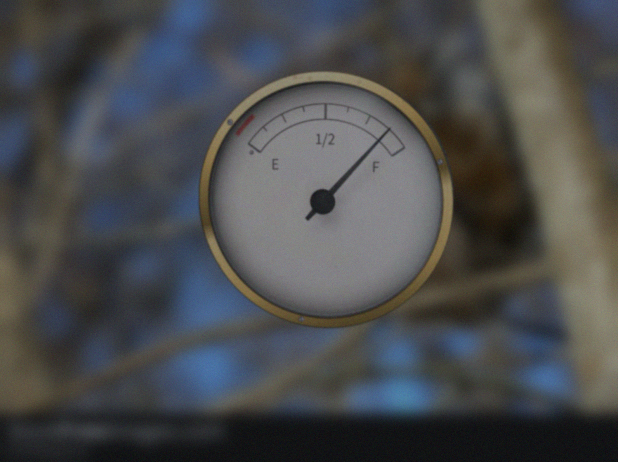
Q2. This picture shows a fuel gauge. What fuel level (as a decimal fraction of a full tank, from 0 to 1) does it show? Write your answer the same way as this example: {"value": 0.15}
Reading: {"value": 0.875}
